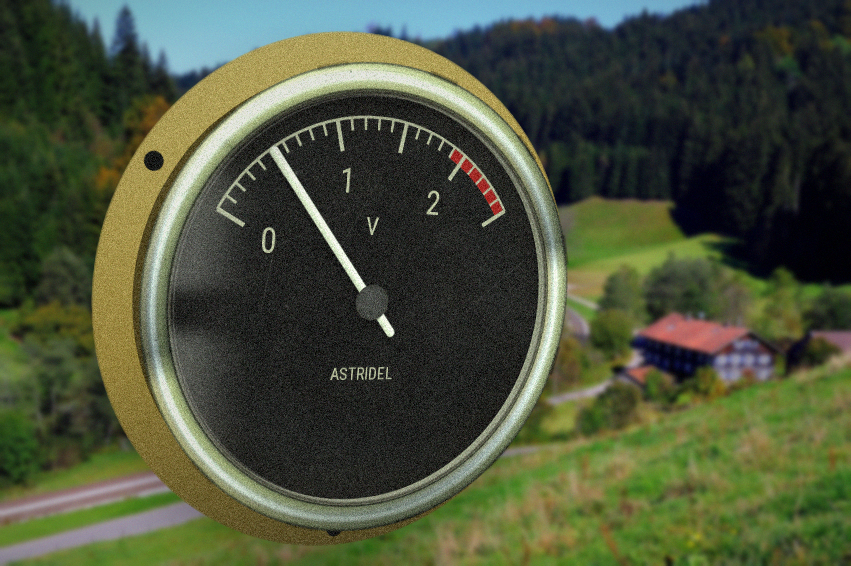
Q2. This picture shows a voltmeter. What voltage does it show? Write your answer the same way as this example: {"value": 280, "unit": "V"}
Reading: {"value": 0.5, "unit": "V"}
